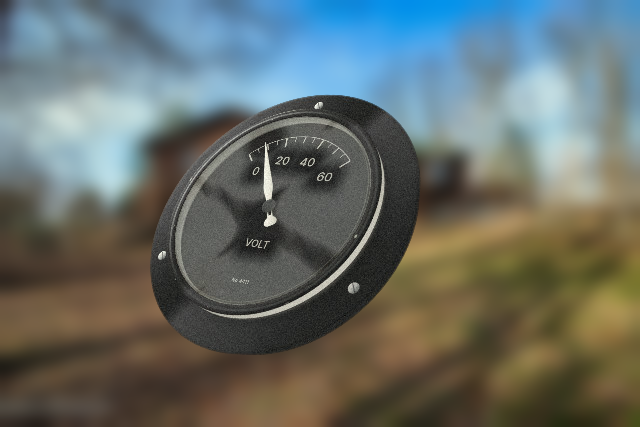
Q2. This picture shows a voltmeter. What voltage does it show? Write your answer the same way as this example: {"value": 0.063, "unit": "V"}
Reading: {"value": 10, "unit": "V"}
